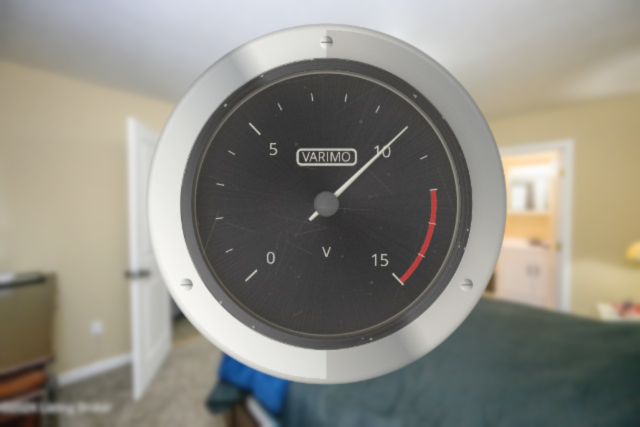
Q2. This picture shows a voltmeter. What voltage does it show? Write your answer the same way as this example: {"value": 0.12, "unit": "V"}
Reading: {"value": 10, "unit": "V"}
